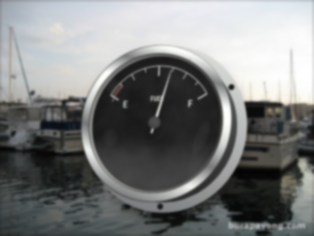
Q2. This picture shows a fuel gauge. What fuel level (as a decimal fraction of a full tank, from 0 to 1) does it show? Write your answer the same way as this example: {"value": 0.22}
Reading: {"value": 0.625}
